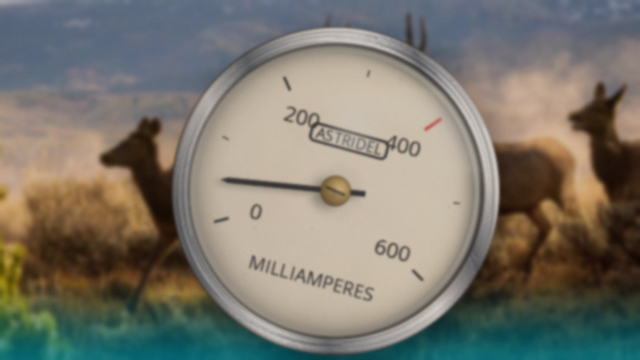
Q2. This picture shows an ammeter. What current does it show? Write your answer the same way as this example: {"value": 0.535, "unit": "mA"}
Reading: {"value": 50, "unit": "mA"}
